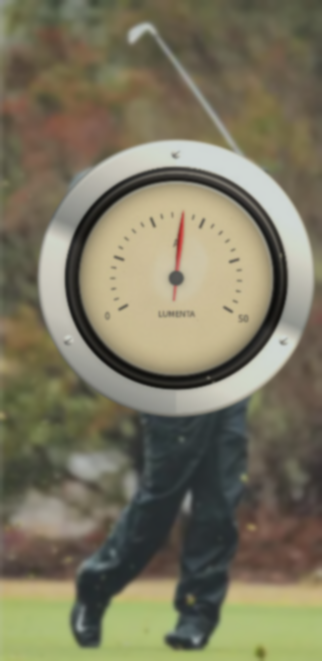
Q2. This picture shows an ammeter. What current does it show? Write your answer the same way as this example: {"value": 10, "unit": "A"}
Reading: {"value": 26, "unit": "A"}
